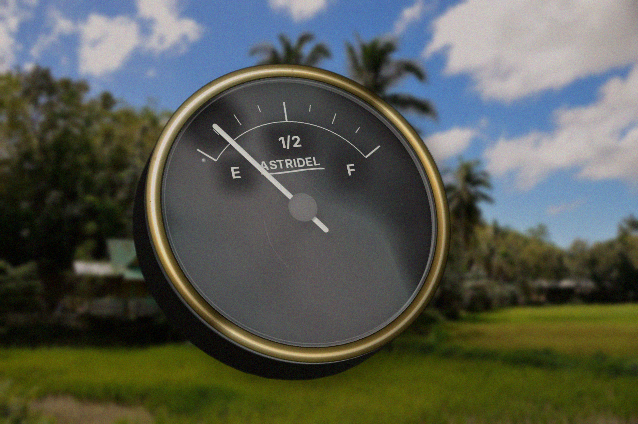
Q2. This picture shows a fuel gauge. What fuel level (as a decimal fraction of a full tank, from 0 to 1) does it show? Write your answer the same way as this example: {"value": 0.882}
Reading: {"value": 0.125}
